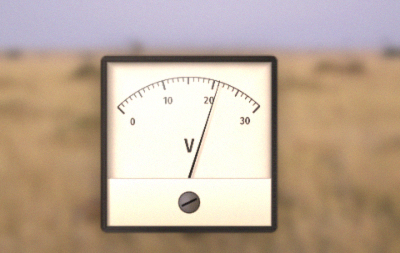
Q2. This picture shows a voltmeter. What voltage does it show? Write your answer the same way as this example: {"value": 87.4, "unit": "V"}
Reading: {"value": 21, "unit": "V"}
